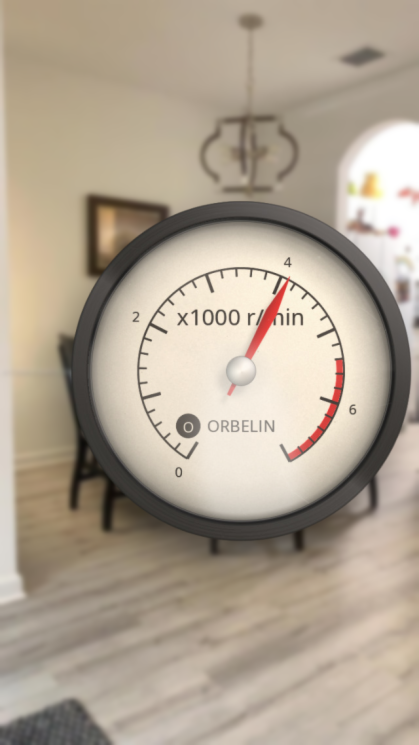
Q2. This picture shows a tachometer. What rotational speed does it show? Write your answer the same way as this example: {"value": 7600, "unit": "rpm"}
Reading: {"value": 4100, "unit": "rpm"}
